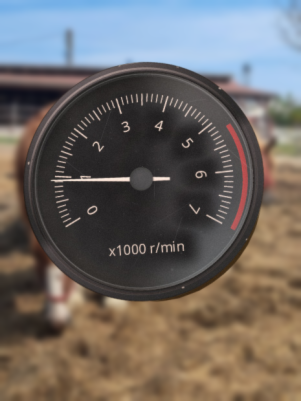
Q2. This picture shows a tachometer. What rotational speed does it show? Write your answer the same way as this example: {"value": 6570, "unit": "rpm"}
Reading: {"value": 900, "unit": "rpm"}
